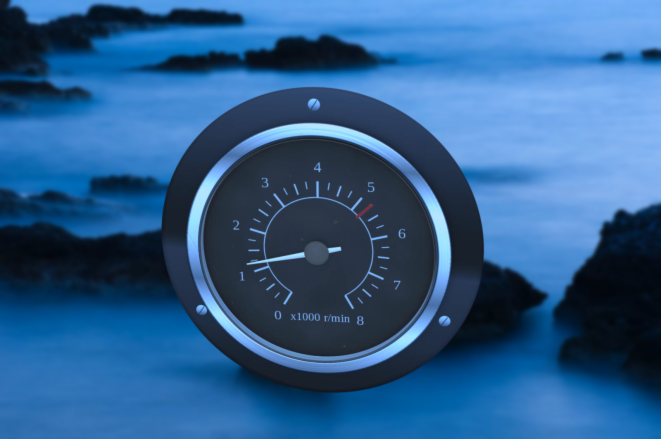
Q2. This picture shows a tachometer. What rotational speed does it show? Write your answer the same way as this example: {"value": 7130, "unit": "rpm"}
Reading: {"value": 1250, "unit": "rpm"}
